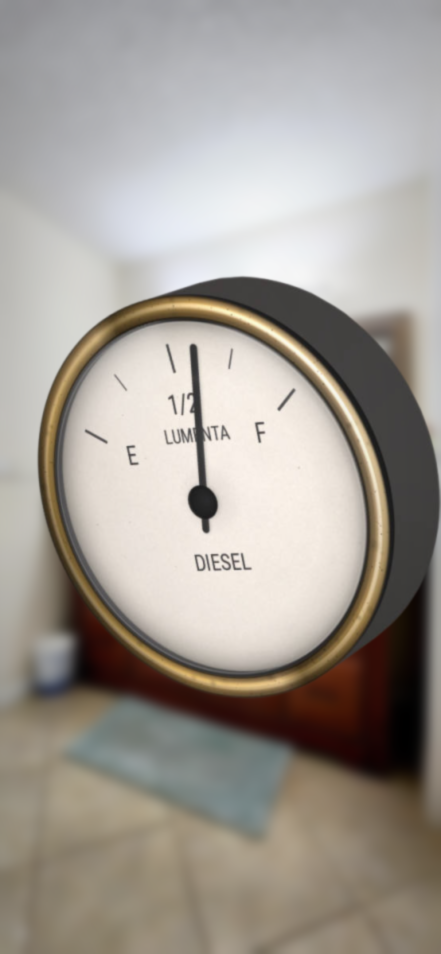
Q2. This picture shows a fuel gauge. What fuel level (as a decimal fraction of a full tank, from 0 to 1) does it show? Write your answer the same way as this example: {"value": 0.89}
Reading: {"value": 0.625}
